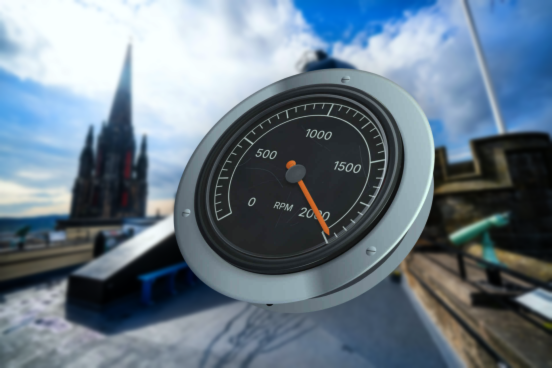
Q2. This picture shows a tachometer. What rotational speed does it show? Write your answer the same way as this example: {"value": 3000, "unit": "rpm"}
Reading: {"value": 1975, "unit": "rpm"}
